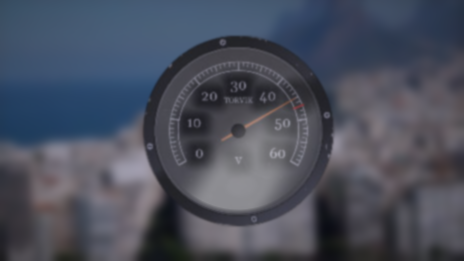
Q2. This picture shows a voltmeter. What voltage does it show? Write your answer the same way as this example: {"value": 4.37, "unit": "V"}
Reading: {"value": 45, "unit": "V"}
